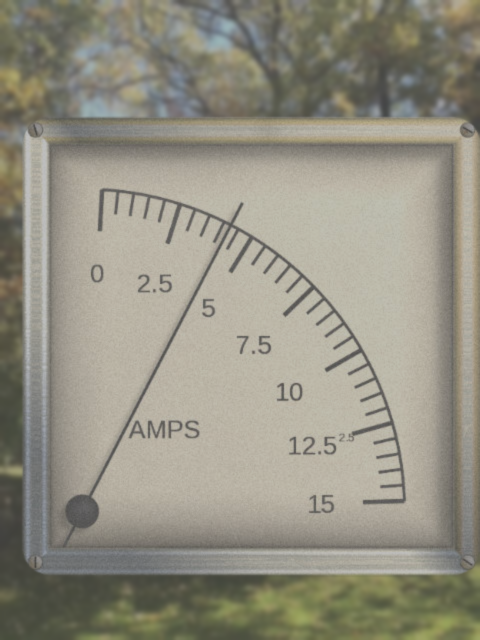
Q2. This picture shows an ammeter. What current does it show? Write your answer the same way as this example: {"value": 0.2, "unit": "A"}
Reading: {"value": 4.25, "unit": "A"}
